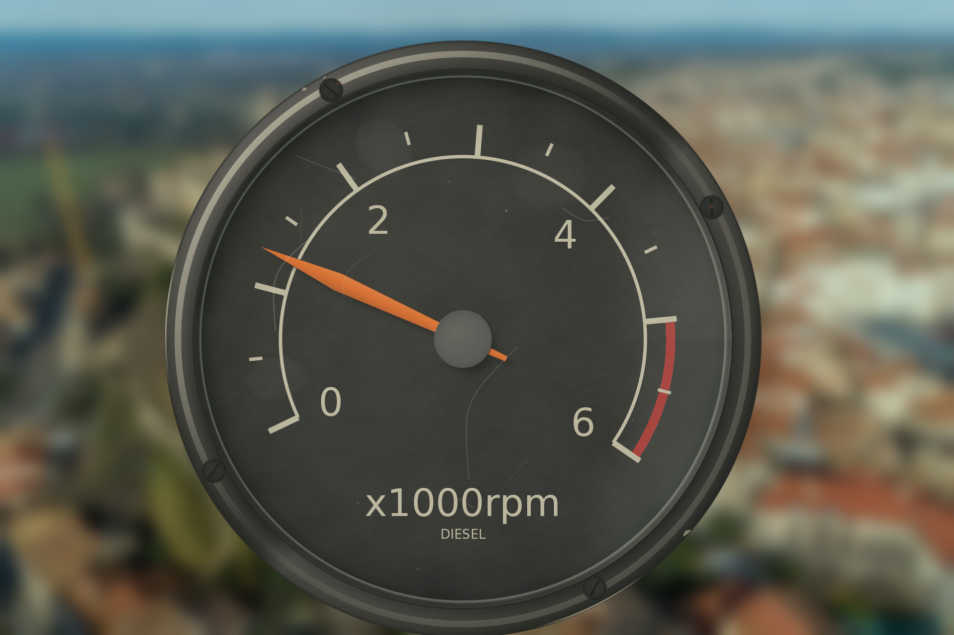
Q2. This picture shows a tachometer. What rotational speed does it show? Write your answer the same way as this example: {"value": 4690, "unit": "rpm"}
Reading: {"value": 1250, "unit": "rpm"}
